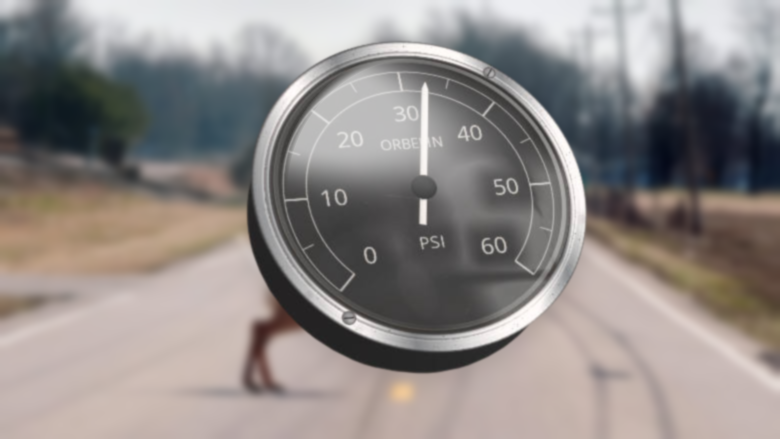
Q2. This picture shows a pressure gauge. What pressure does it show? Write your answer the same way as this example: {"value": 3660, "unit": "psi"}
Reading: {"value": 32.5, "unit": "psi"}
